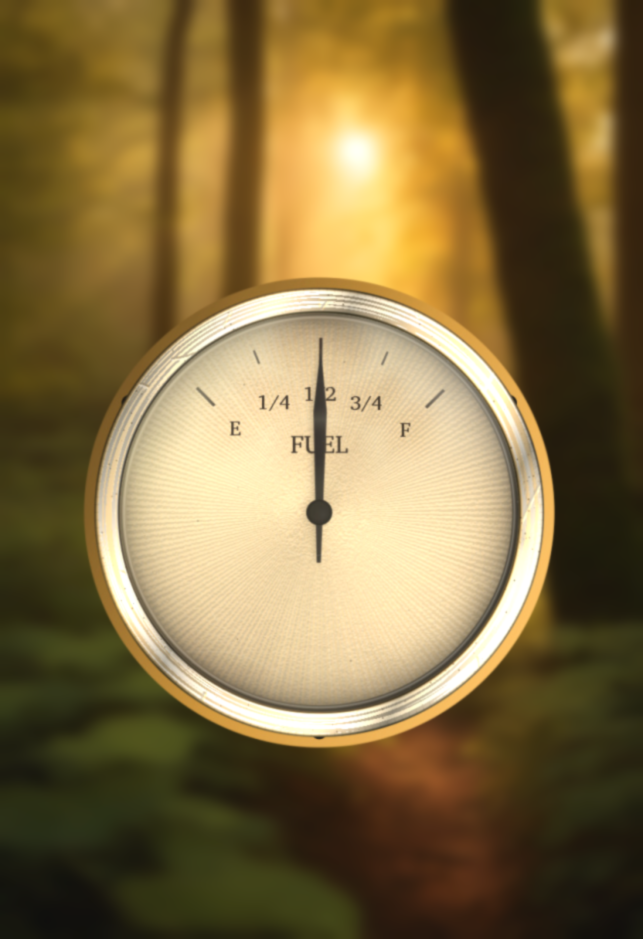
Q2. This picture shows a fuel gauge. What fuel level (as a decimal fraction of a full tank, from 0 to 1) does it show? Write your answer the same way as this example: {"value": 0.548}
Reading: {"value": 0.5}
